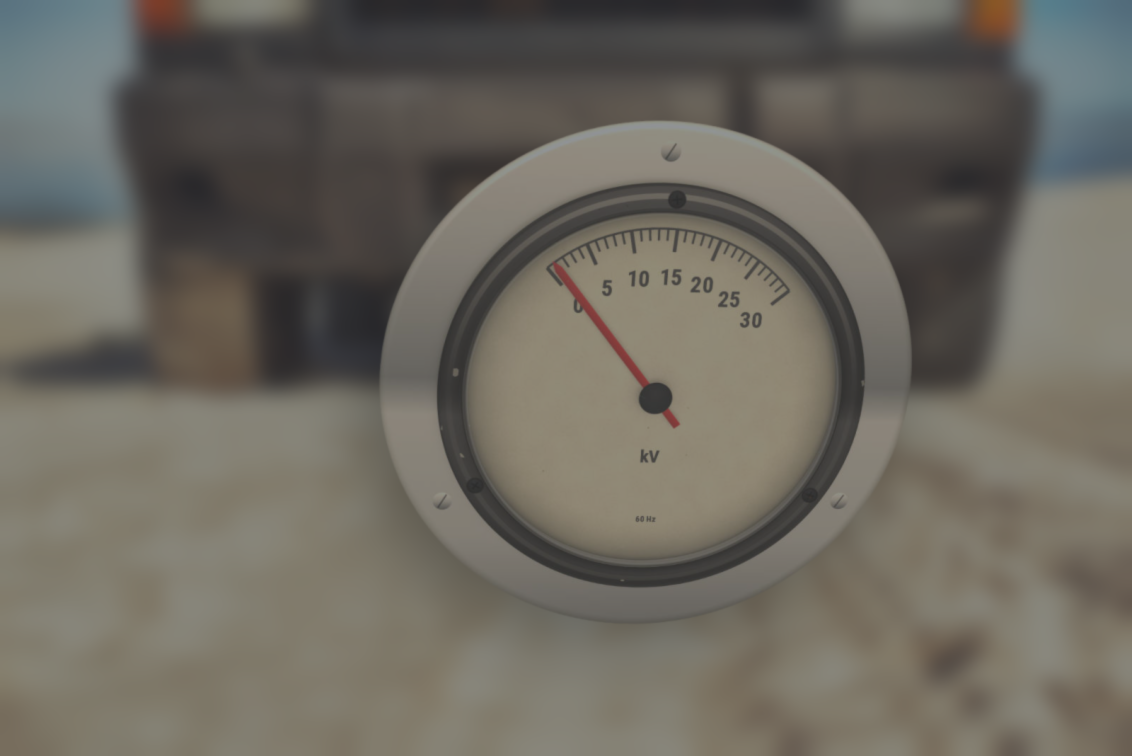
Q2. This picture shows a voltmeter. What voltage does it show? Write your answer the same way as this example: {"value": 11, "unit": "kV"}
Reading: {"value": 1, "unit": "kV"}
